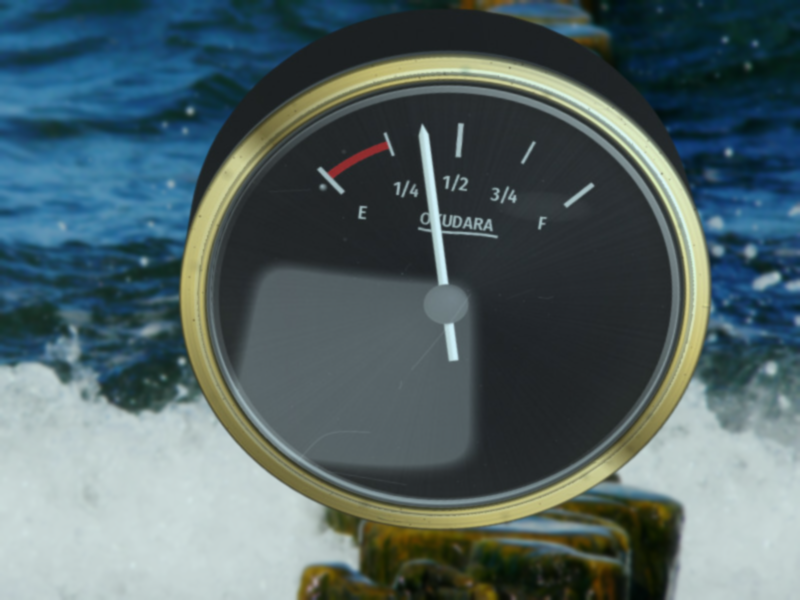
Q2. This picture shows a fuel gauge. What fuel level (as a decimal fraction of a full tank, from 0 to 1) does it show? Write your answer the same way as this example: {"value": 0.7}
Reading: {"value": 0.375}
